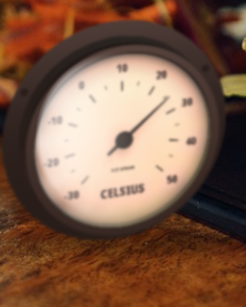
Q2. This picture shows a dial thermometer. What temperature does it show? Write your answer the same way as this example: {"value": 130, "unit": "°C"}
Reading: {"value": 25, "unit": "°C"}
